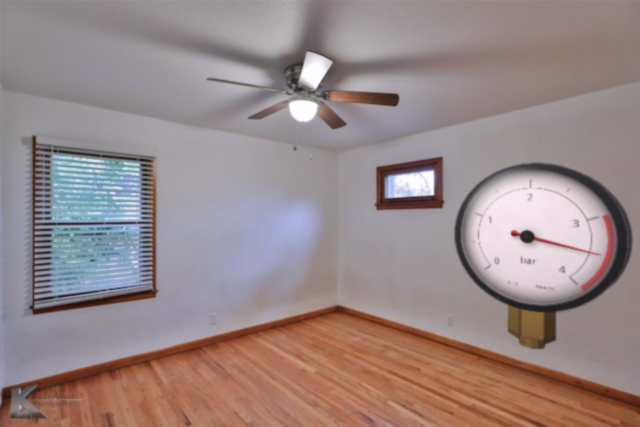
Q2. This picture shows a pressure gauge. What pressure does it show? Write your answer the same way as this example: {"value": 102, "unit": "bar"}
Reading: {"value": 3.5, "unit": "bar"}
